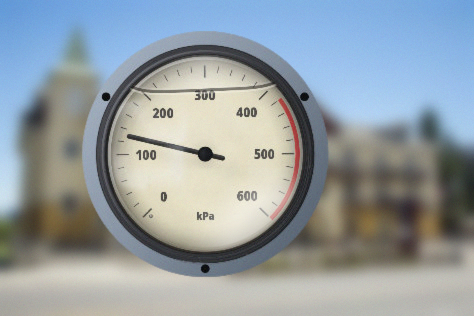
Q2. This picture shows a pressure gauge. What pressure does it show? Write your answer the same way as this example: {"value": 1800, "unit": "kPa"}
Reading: {"value": 130, "unit": "kPa"}
